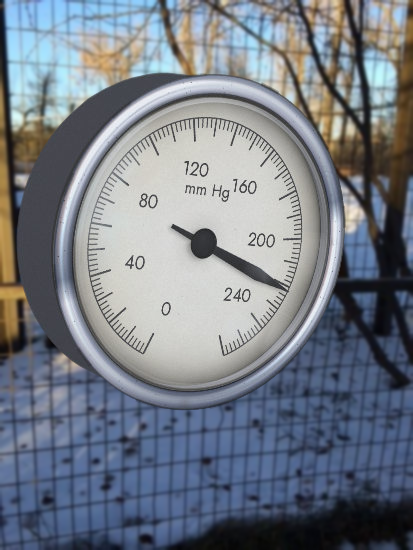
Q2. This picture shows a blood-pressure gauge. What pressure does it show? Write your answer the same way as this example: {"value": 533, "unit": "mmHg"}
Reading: {"value": 222, "unit": "mmHg"}
